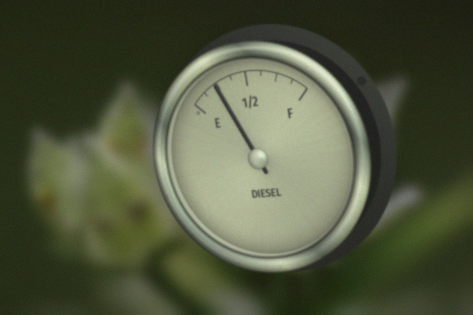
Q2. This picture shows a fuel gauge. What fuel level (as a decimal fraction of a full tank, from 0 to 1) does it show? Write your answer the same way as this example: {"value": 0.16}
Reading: {"value": 0.25}
